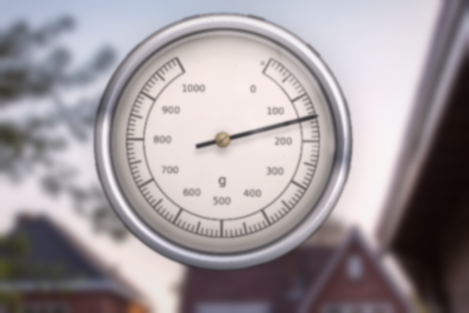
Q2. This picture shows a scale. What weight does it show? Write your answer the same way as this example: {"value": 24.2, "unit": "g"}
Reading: {"value": 150, "unit": "g"}
